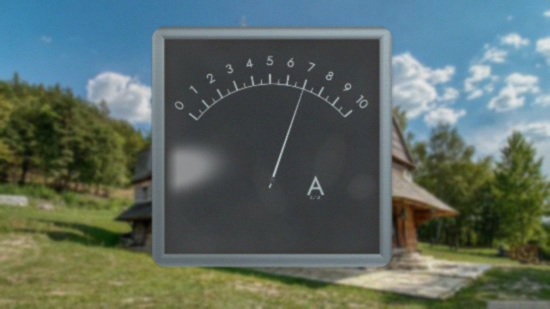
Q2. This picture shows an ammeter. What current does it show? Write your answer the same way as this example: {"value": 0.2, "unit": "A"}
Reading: {"value": 7, "unit": "A"}
